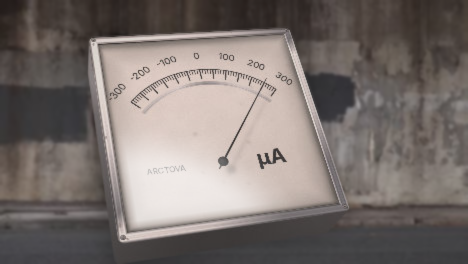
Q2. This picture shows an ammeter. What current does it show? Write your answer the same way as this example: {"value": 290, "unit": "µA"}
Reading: {"value": 250, "unit": "µA"}
